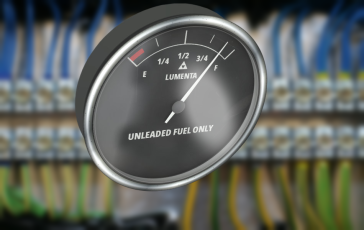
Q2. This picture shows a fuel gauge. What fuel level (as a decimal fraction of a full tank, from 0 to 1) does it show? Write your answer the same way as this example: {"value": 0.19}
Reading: {"value": 0.875}
